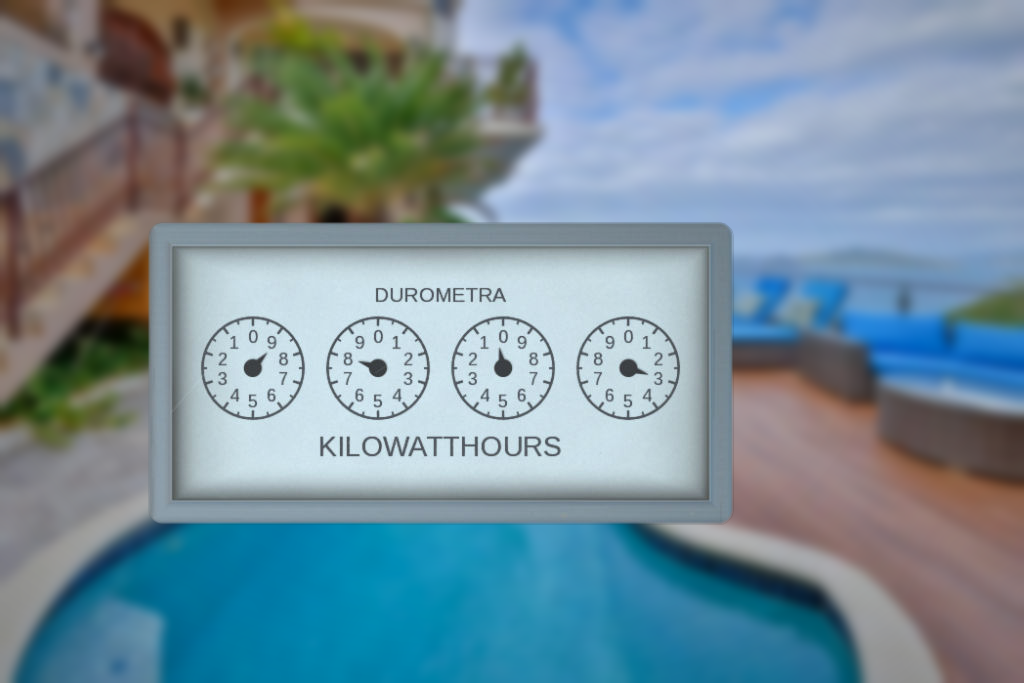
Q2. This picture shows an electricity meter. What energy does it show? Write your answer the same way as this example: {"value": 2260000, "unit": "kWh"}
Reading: {"value": 8803, "unit": "kWh"}
